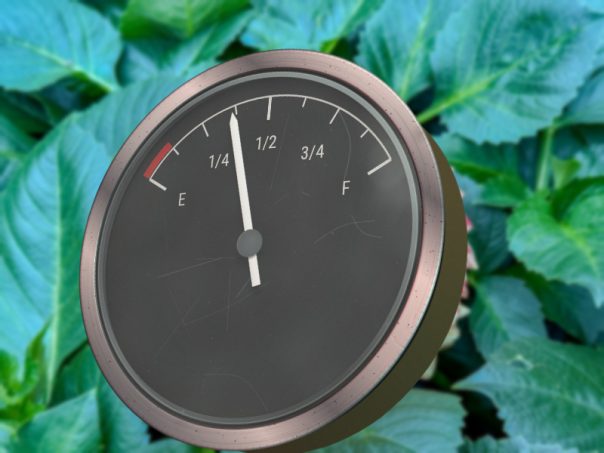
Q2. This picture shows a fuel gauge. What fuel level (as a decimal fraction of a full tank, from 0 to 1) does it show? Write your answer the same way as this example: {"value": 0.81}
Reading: {"value": 0.375}
